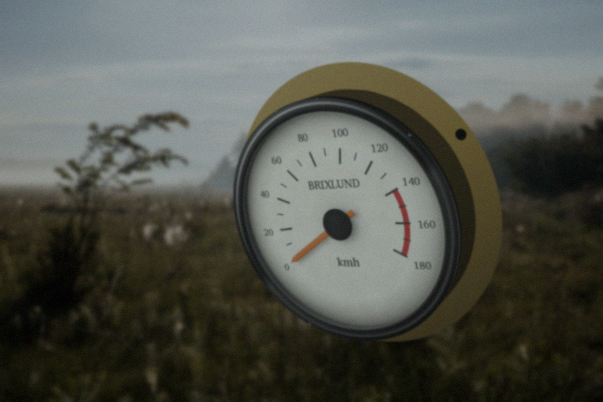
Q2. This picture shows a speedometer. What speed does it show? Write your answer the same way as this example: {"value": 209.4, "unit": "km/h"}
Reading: {"value": 0, "unit": "km/h"}
